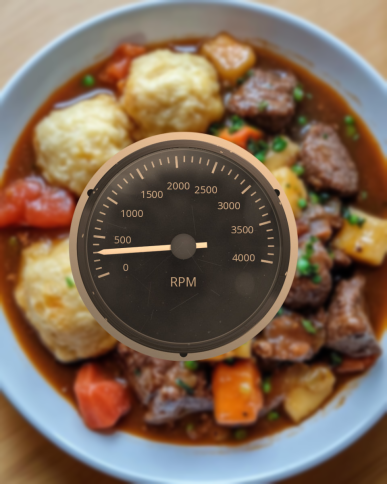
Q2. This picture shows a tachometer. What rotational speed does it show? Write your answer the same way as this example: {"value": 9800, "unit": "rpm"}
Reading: {"value": 300, "unit": "rpm"}
